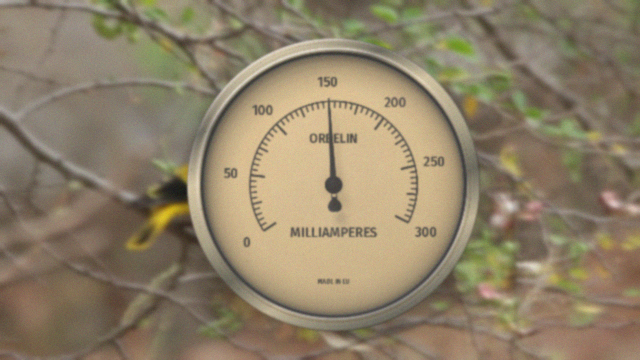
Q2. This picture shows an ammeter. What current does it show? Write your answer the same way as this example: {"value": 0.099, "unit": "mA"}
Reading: {"value": 150, "unit": "mA"}
